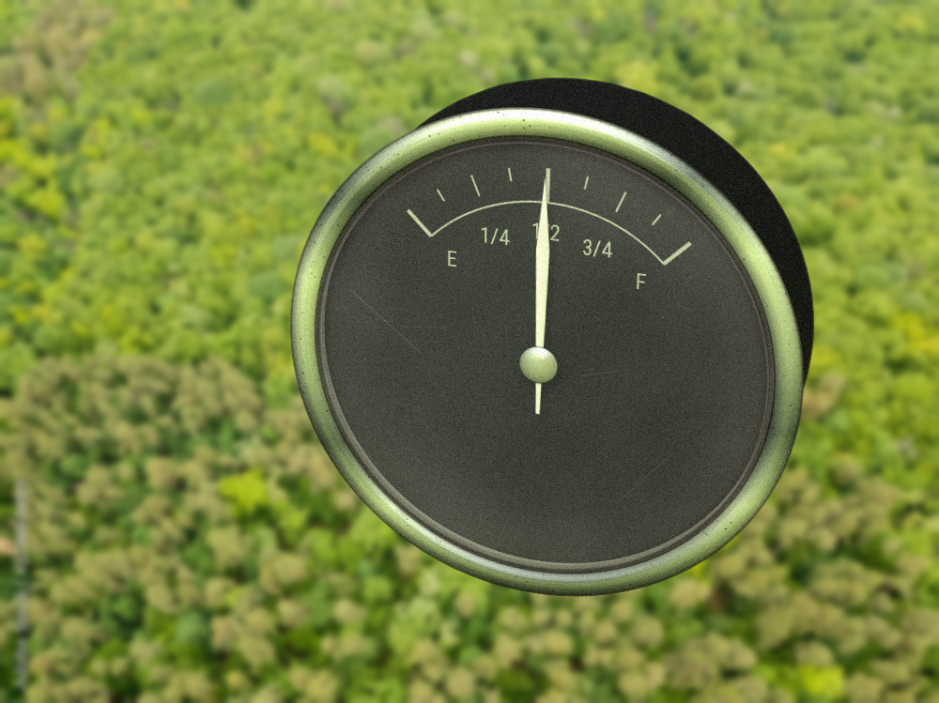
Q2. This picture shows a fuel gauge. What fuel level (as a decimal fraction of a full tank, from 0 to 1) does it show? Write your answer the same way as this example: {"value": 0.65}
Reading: {"value": 0.5}
